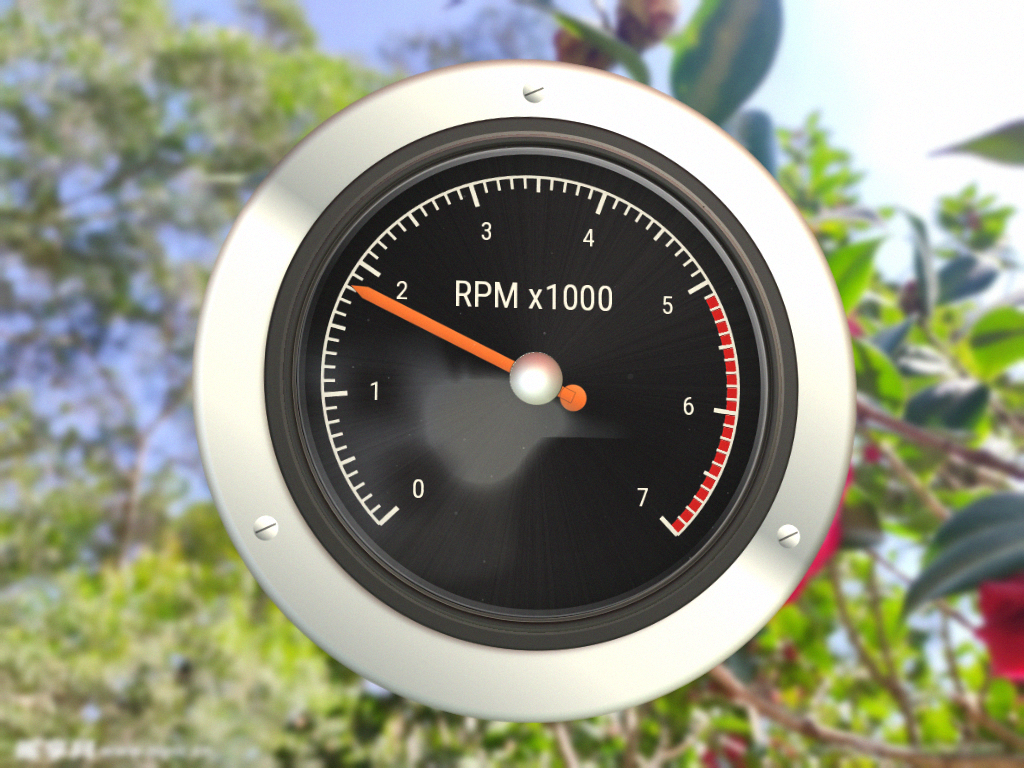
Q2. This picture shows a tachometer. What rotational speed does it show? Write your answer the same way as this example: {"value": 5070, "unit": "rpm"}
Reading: {"value": 1800, "unit": "rpm"}
